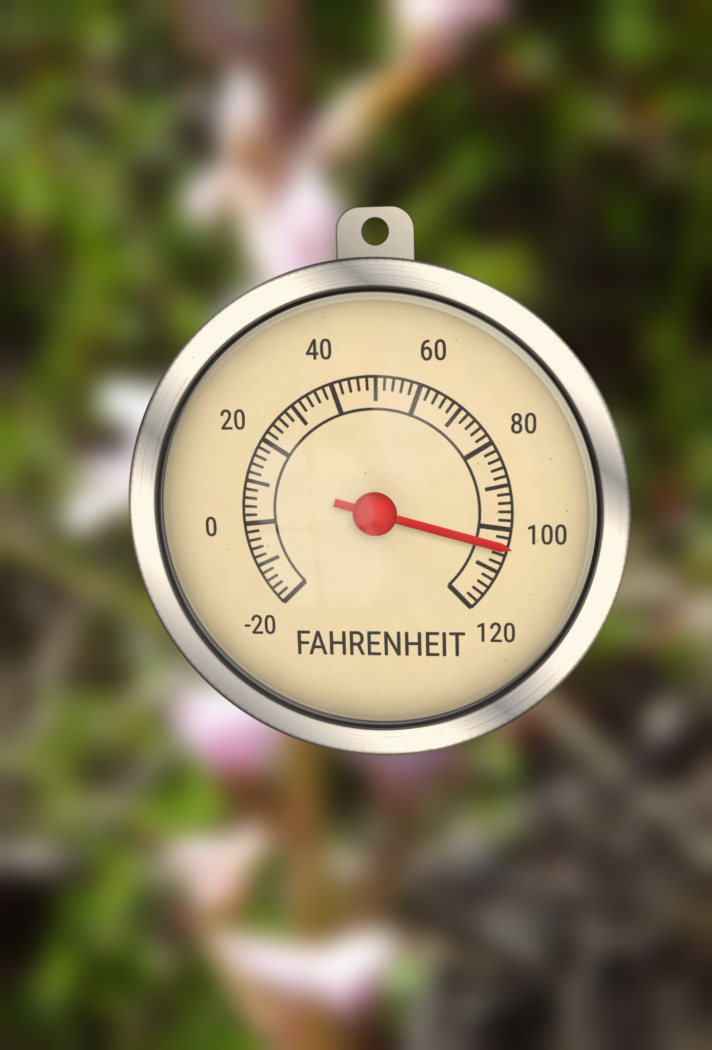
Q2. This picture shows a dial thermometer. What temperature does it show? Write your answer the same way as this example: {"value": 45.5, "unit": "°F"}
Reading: {"value": 104, "unit": "°F"}
